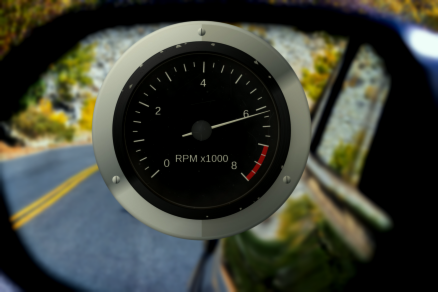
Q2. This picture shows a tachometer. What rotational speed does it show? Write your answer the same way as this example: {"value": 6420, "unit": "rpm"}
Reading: {"value": 6125, "unit": "rpm"}
